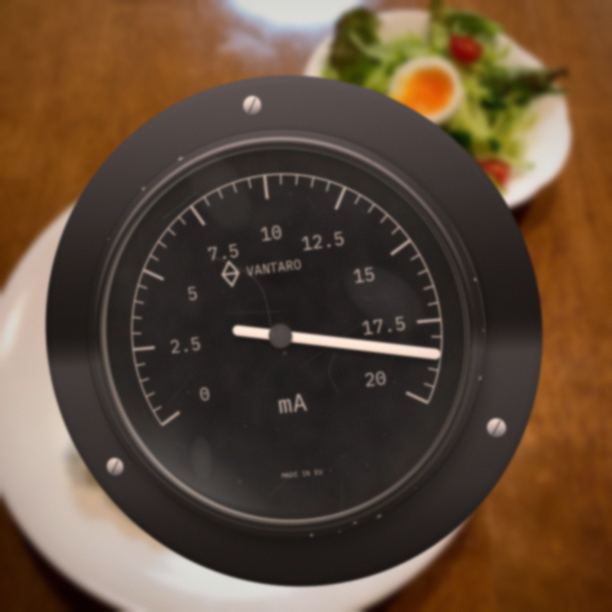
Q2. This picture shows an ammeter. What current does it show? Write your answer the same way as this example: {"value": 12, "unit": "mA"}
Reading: {"value": 18.5, "unit": "mA"}
